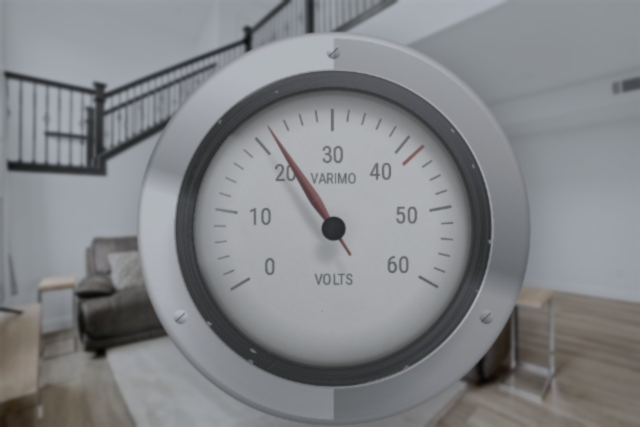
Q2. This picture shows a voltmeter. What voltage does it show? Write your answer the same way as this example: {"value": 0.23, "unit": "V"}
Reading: {"value": 22, "unit": "V"}
